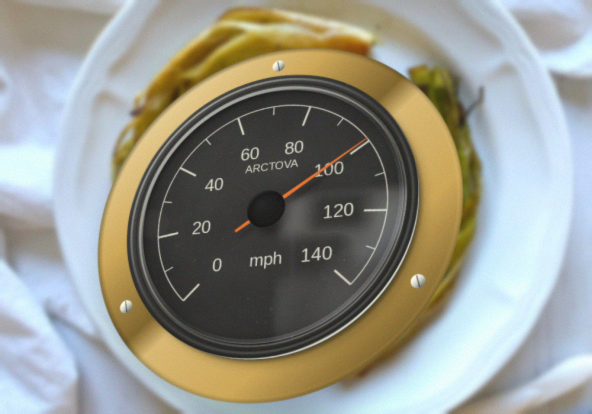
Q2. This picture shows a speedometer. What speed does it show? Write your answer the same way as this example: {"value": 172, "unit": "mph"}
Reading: {"value": 100, "unit": "mph"}
